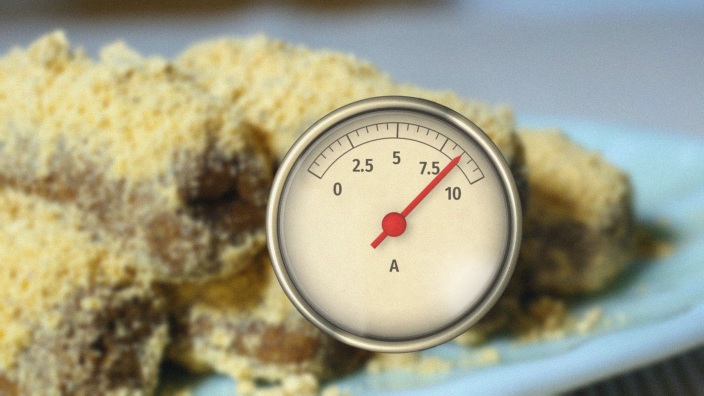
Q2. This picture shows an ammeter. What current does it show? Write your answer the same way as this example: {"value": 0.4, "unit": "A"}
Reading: {"value": 8.5, "unit": "A"}
